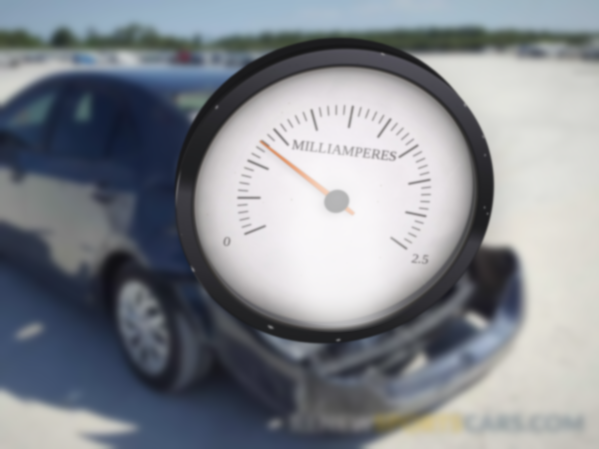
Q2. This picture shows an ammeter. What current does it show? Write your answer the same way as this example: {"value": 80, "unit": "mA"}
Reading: {"value": 0.65, "unit": "mA"}
